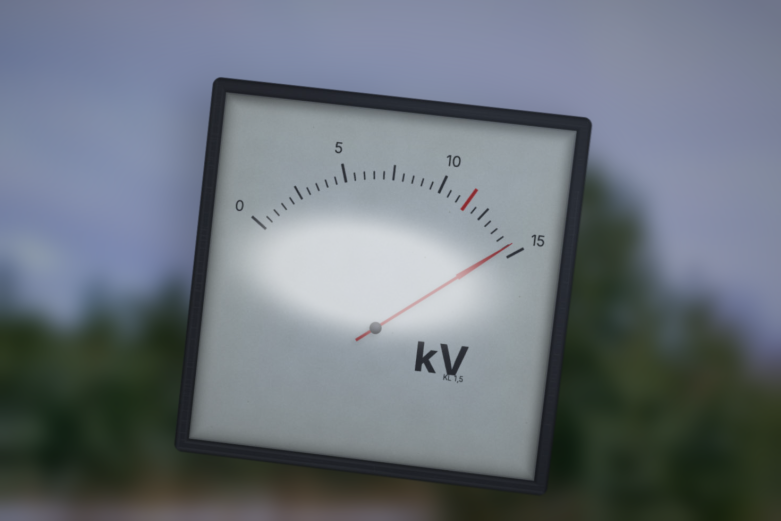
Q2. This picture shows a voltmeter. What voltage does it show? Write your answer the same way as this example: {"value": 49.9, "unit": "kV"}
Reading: {"value": 14.5, "unit": "kV"}
